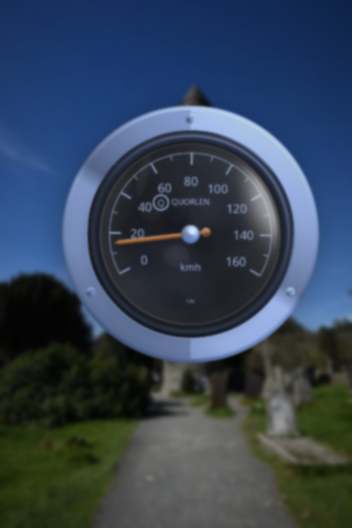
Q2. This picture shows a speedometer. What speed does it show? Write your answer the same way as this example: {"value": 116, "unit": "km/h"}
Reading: {"value": 15, "unit": "km/h"}
